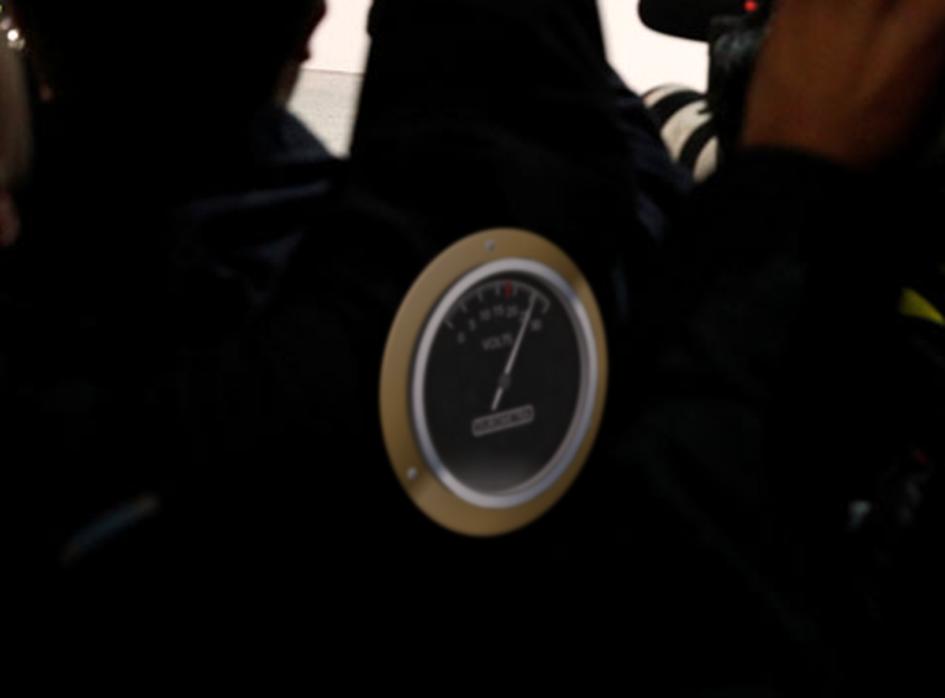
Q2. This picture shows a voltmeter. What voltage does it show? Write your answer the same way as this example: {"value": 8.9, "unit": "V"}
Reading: {"value": 25, "unit": "V"}
